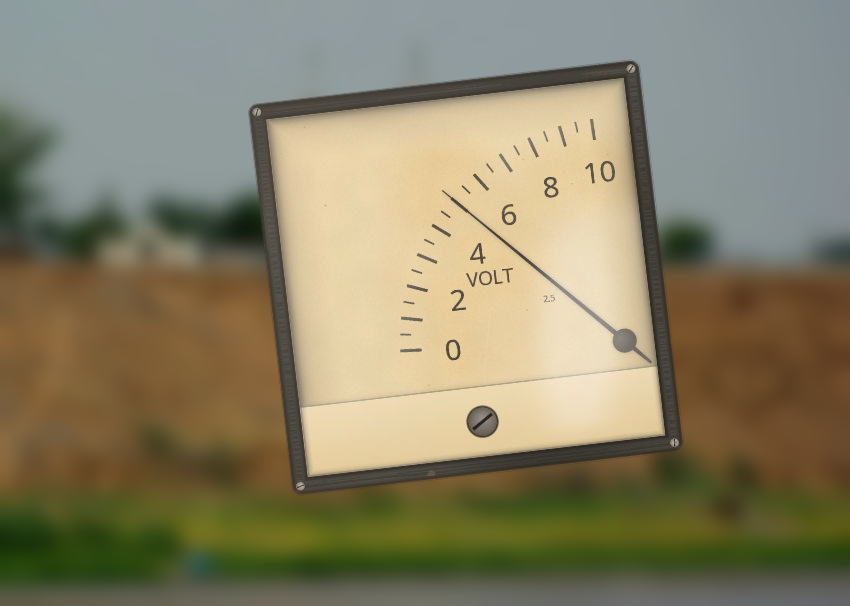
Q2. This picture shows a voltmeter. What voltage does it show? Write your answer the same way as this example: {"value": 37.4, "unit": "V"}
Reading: {"value": 5, "unit": "V"}
